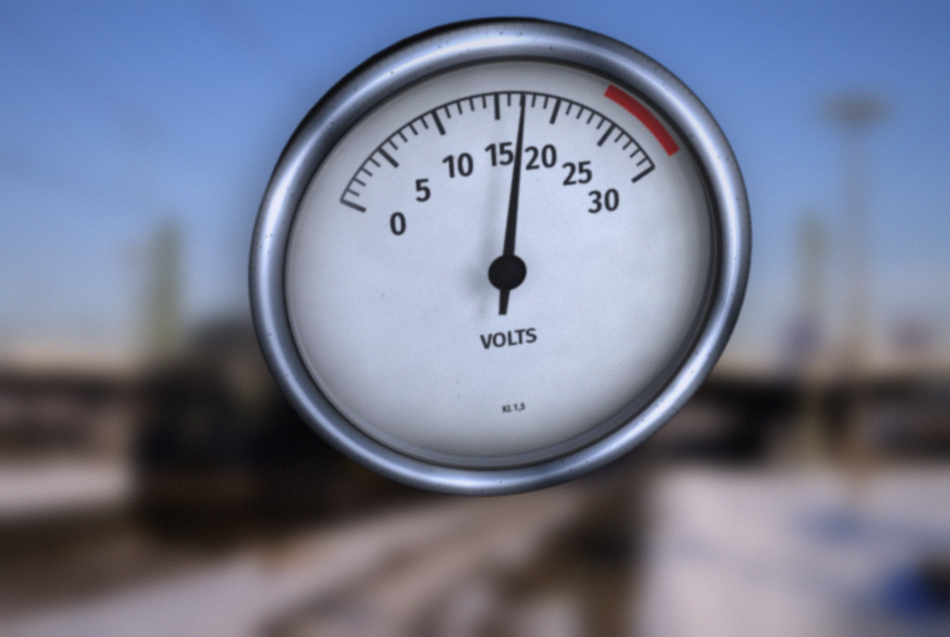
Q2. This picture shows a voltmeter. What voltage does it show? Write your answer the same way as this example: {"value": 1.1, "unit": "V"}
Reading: {"value": 17, "unit": "V"}
